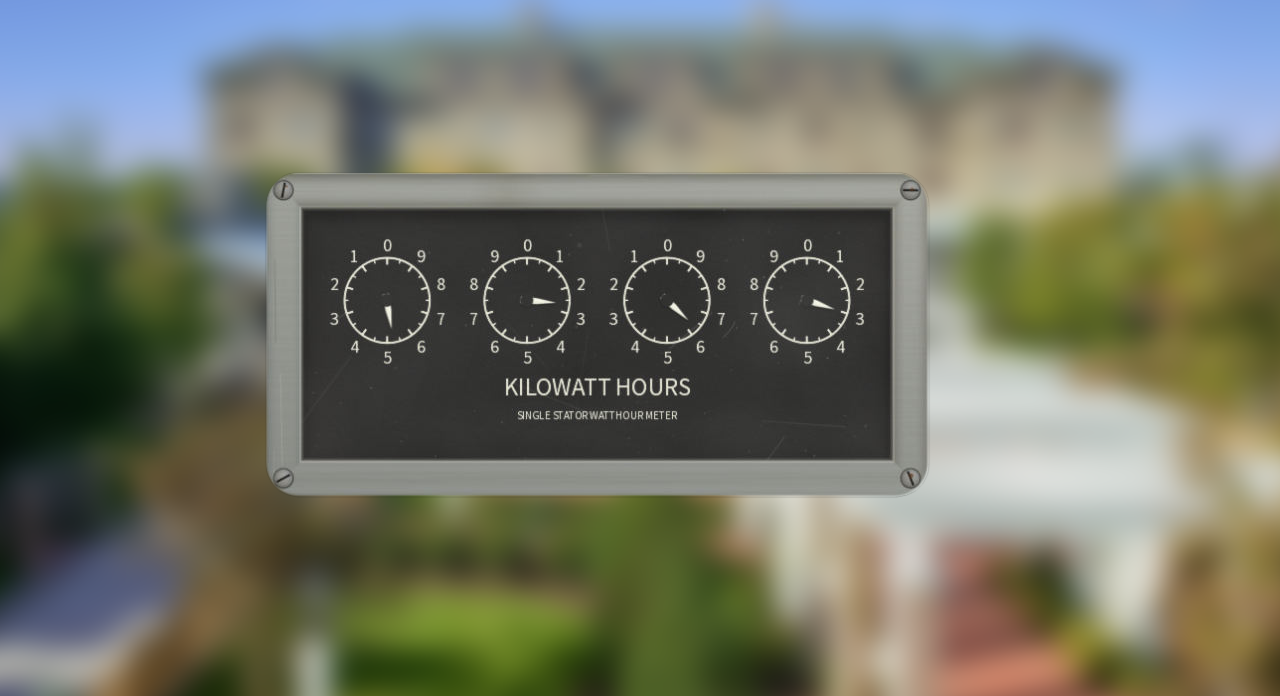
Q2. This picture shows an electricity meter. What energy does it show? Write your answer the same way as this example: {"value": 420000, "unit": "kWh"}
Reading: {"value": 5263, "unit": "kWh"}
